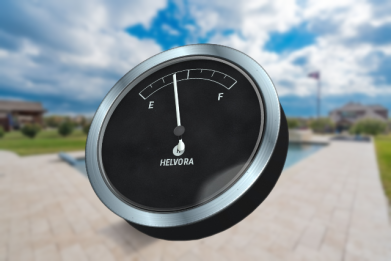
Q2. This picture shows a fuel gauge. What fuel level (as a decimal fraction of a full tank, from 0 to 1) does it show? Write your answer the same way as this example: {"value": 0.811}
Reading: {"value": 0.375}
